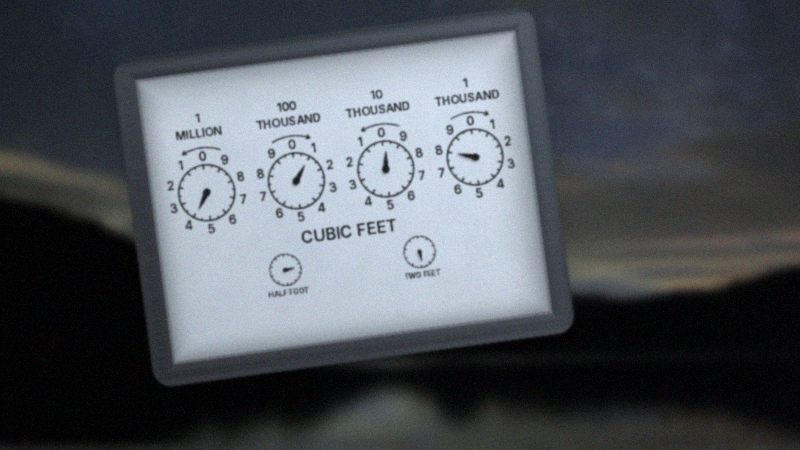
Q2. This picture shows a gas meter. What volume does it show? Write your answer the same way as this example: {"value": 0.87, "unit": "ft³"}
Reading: {"value": 409800, "unit": "ft³"}
